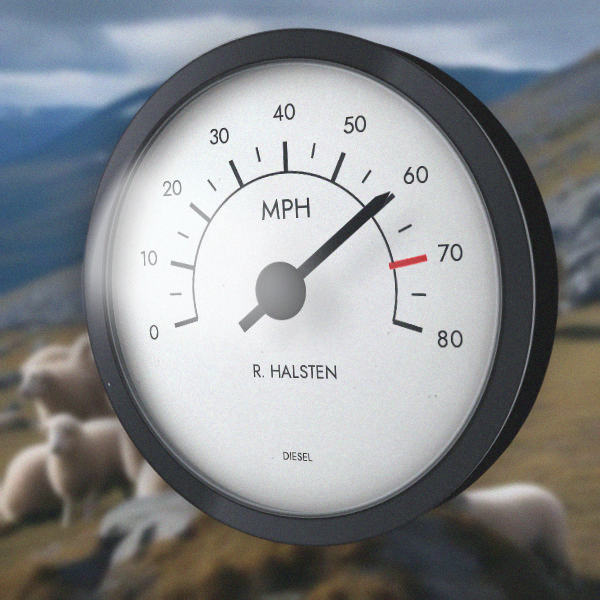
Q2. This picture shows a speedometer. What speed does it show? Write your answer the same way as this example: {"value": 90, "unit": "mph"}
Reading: {"value": 60, "unit": "mph"}
